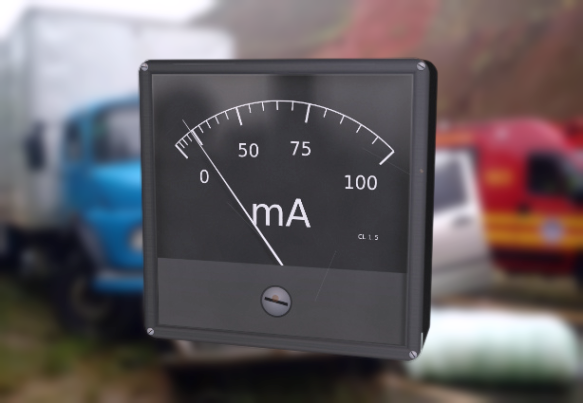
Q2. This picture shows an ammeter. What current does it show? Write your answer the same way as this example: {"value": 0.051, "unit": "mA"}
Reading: {"value": 25, "unit": "mA"}
